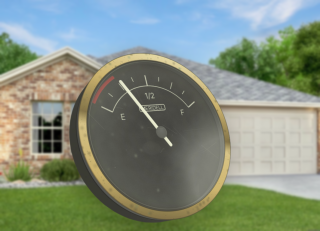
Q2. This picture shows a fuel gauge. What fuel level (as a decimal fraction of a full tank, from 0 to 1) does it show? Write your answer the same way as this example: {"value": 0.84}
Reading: {"value": 0.25}
